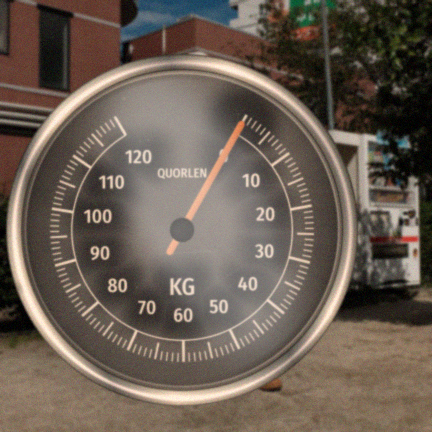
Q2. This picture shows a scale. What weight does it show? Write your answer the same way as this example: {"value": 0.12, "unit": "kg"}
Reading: {"value": 0, "unit": "kg"}
